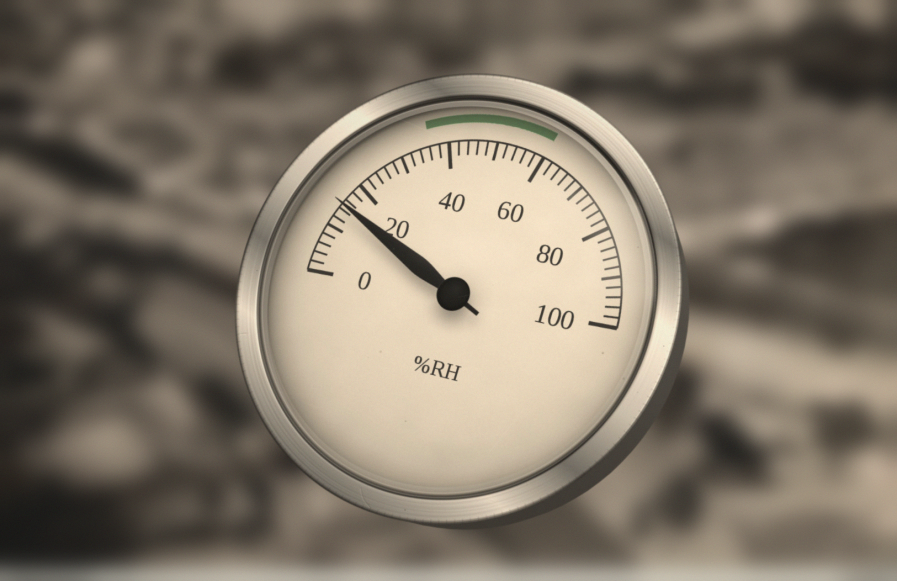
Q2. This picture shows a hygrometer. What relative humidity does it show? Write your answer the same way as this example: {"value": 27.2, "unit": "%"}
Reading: {"value": 15, "unit": "%"}
